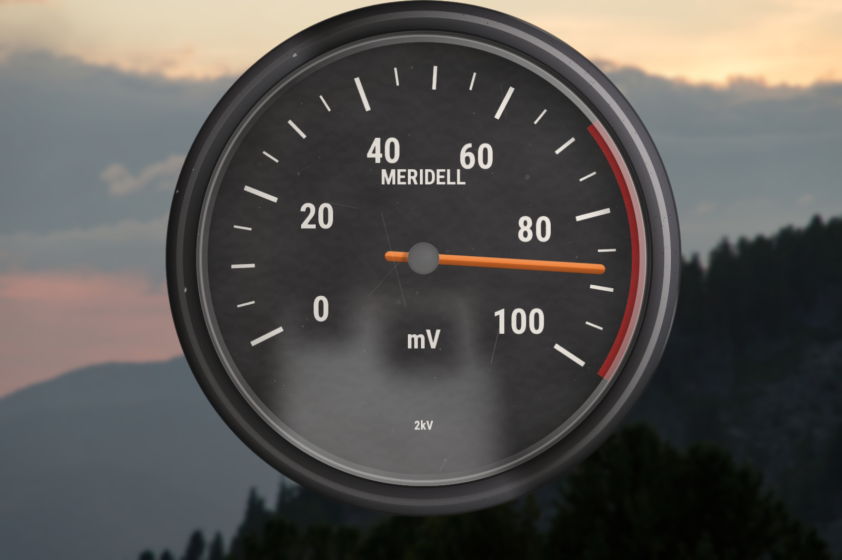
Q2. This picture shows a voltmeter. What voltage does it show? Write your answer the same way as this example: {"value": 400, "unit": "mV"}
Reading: {"value": 87.5, "unit": "mV"}
